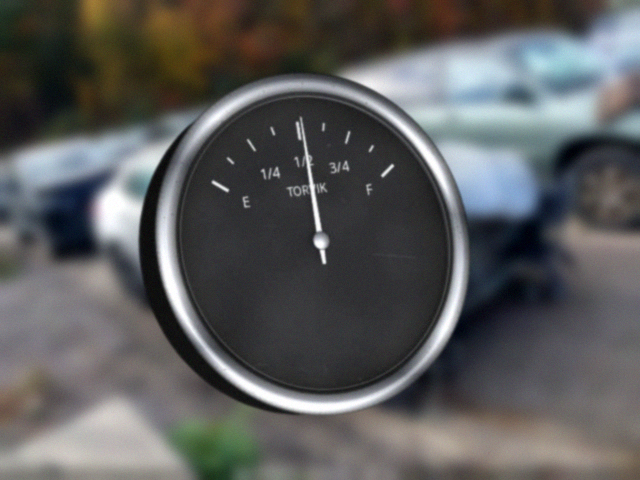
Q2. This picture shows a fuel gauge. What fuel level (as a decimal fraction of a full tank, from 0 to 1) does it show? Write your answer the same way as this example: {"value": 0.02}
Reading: {"value": 0.5}
